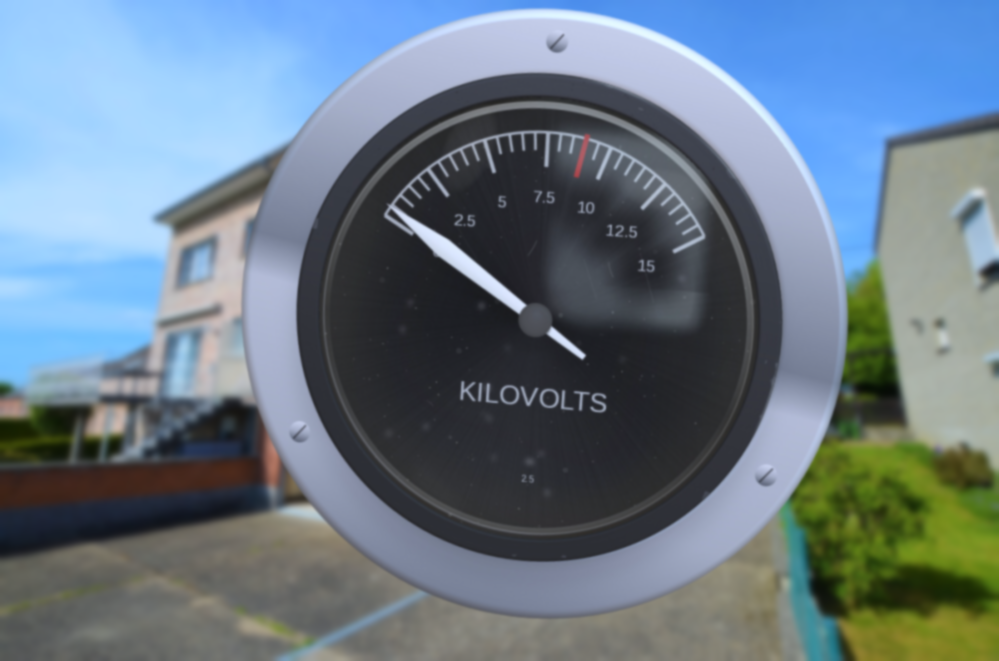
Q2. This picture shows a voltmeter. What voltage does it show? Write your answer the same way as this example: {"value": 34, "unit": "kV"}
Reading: {"value": 0.5, "unit": "kV"}
